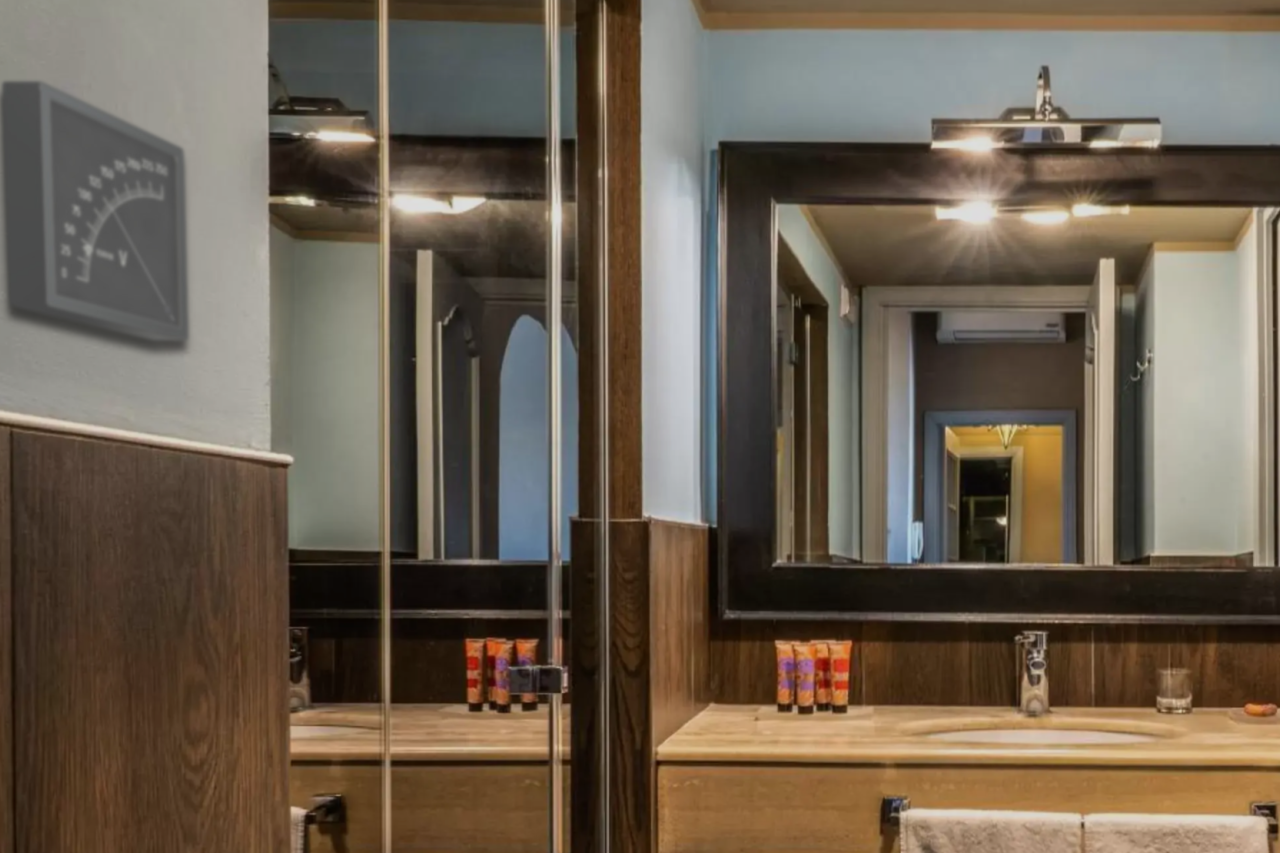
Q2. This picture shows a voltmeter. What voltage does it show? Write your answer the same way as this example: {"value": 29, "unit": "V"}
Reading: {"value": 125, "unit": "V"}
